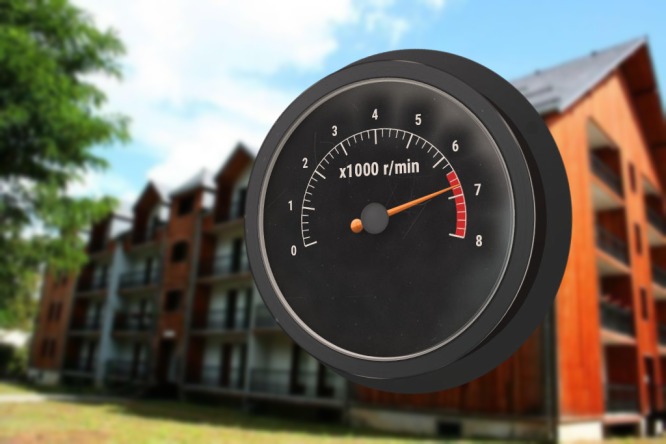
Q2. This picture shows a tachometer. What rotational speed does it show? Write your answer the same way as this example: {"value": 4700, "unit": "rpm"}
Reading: {"value": 6800, "unit": "rpm"}
